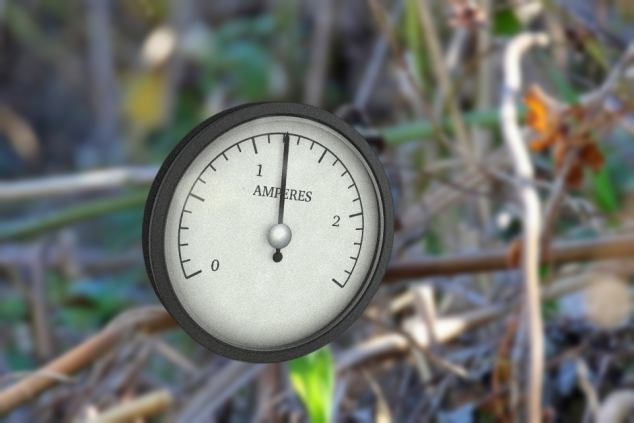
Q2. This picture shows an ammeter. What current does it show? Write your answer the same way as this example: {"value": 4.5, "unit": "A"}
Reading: {"value": 1.2, "unit": "A"}
